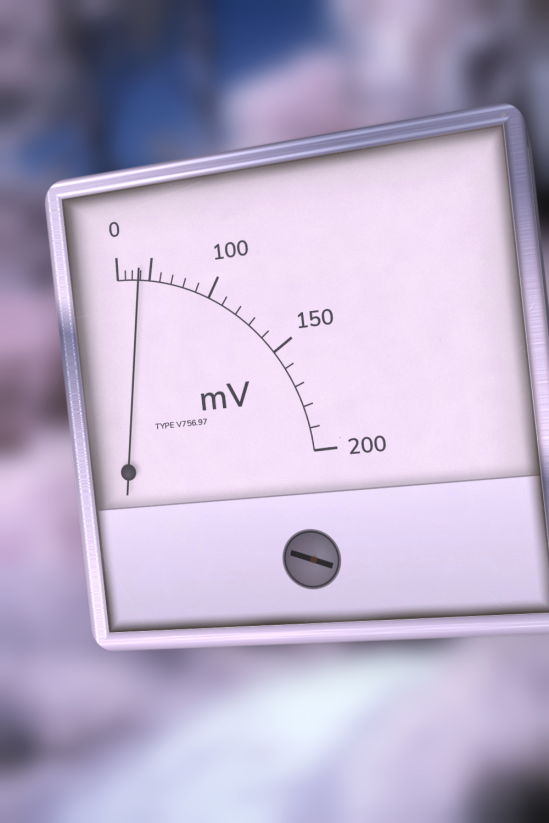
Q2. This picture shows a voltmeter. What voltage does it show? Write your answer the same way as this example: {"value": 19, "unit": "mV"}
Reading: {"value": 40, "unit": "mV"}
